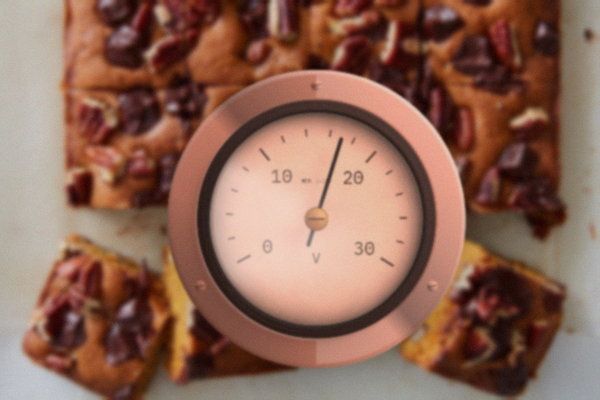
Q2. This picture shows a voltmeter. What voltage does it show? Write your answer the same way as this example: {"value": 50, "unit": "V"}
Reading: {"value": 17, "unit": "V"}
